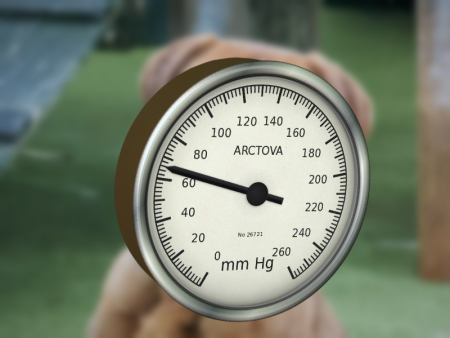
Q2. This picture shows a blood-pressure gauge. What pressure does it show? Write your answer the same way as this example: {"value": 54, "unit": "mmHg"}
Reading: {"value": 66, "unit": "mmHg"}
